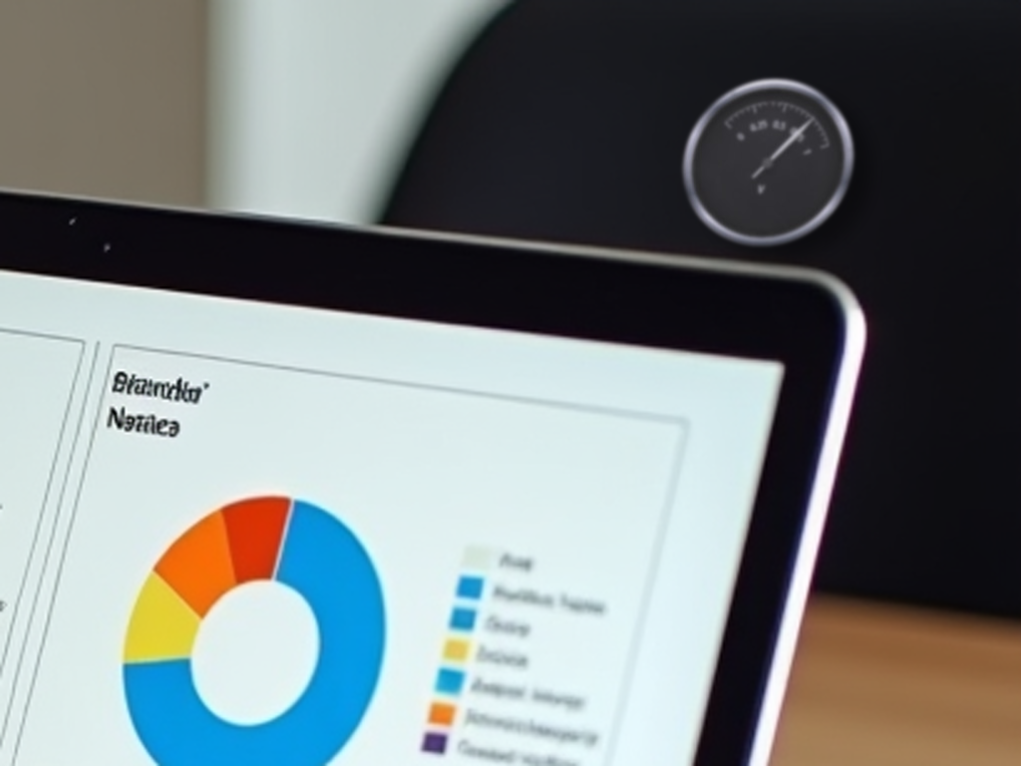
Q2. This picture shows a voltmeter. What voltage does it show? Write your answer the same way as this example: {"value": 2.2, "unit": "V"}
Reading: {"value": 0.75, "unit": "V"}
